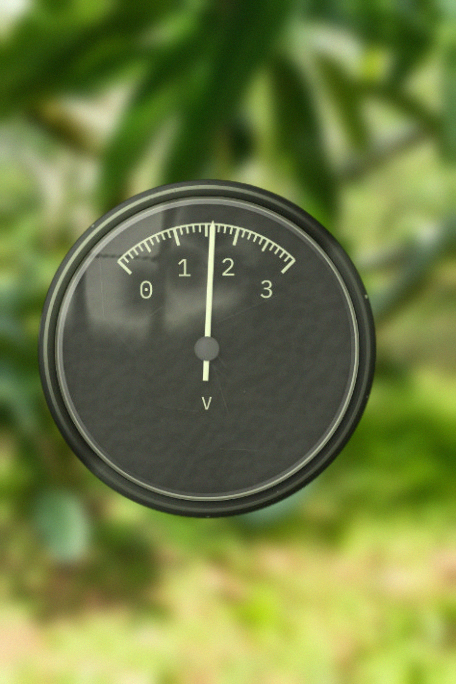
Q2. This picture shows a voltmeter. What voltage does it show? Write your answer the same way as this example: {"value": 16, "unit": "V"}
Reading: {"value": 1.6, "unit": "V"}
